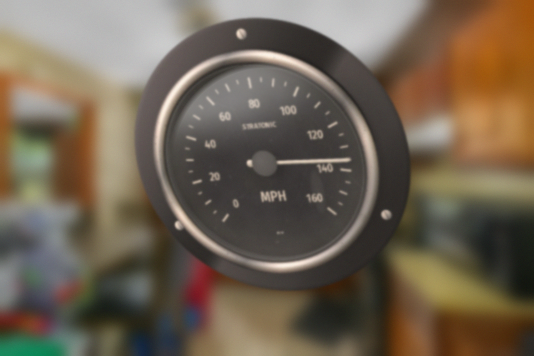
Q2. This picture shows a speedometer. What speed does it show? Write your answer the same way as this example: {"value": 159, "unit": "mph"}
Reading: {"value": 135, "unit": "mph"}
